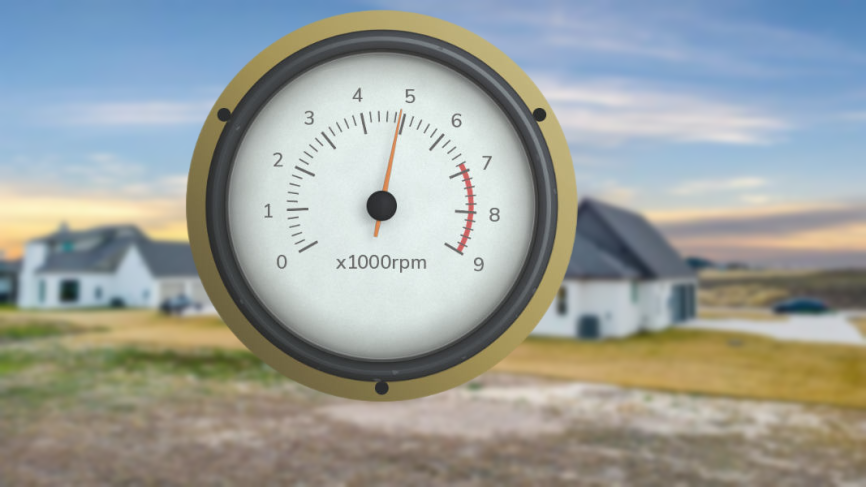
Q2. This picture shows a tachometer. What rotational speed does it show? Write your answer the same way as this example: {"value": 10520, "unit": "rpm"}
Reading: {"value": 4900, "unit": "rpm"}
